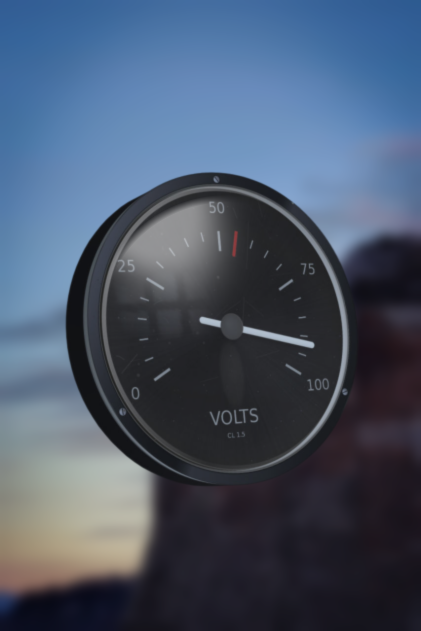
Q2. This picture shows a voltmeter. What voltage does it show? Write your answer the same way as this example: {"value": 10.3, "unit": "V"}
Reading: {"value": 92.5, "unit": "V"}
